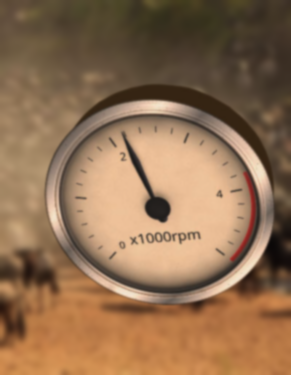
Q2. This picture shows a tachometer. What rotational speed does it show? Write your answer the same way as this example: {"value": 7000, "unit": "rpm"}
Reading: {"value": 2200, "unit": "rpm"}
